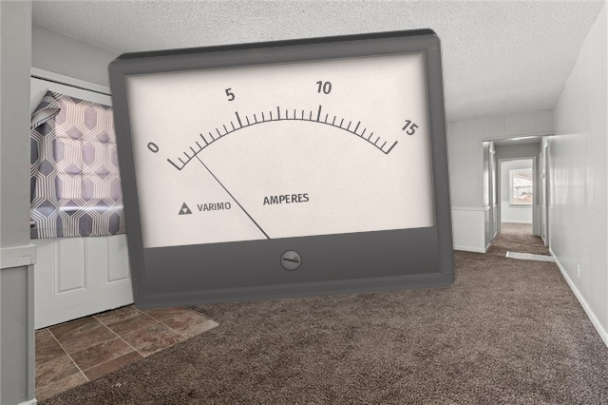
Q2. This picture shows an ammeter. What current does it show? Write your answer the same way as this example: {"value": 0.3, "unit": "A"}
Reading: {"value": 1.5, "unit": "A"}
